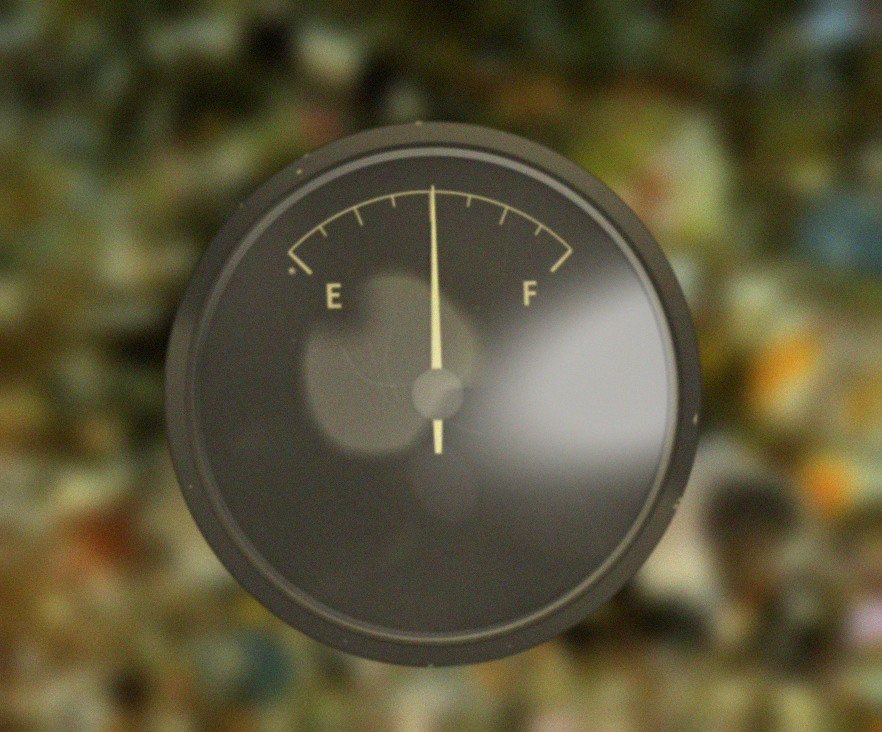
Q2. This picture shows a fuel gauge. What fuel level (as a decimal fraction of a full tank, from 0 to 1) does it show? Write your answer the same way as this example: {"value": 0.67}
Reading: {"value": 0.5}
